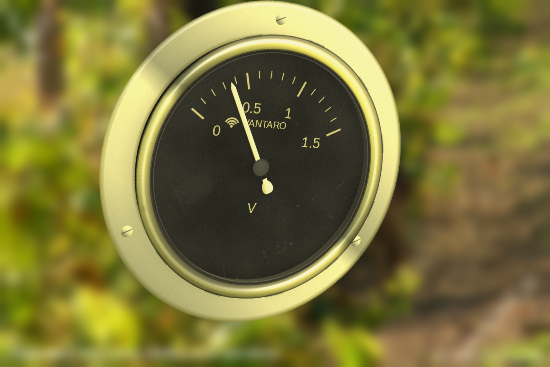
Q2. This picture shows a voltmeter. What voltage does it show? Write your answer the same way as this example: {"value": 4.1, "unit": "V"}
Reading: {"value": 0.35, "unit": "V"}
